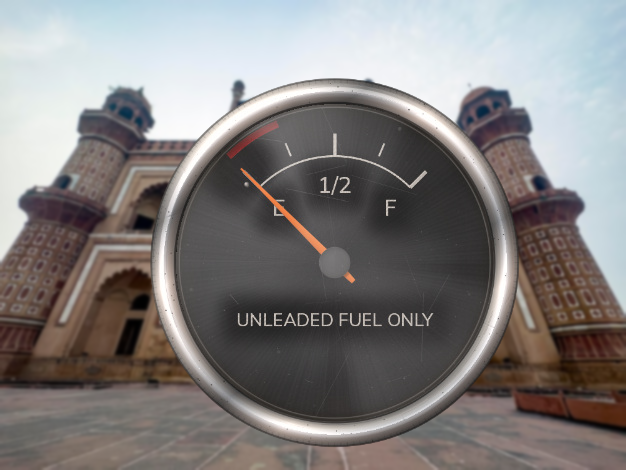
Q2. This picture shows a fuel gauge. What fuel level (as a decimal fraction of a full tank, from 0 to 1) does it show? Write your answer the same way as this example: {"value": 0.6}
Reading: {"value": 0}
